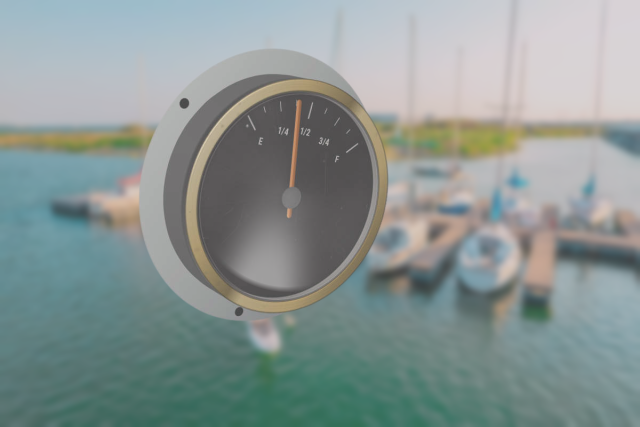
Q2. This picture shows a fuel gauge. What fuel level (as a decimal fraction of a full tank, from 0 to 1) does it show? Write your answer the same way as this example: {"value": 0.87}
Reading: {"value": 0.375}
